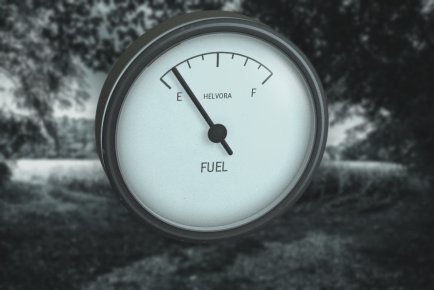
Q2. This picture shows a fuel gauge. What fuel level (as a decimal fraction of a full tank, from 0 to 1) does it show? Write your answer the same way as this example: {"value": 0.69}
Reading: {"value": 0.125}
